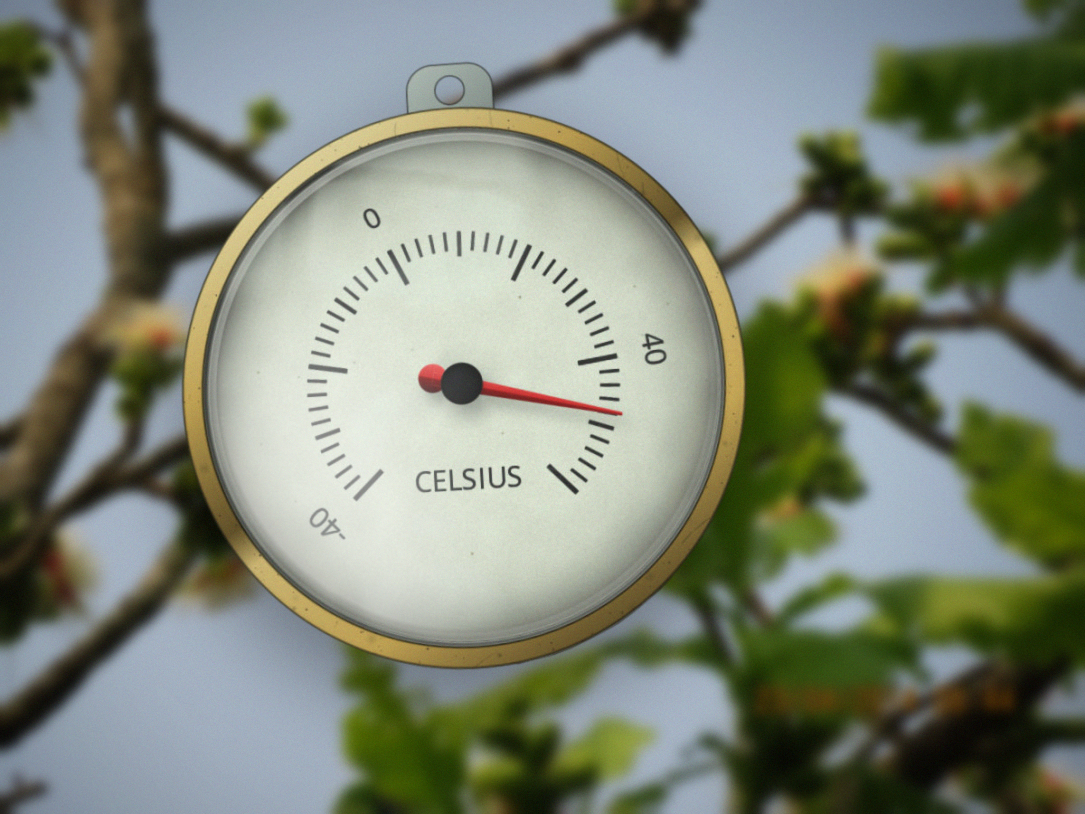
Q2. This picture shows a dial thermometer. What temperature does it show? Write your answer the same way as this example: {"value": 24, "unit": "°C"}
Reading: {"value": 48, "unit": "°C"}
